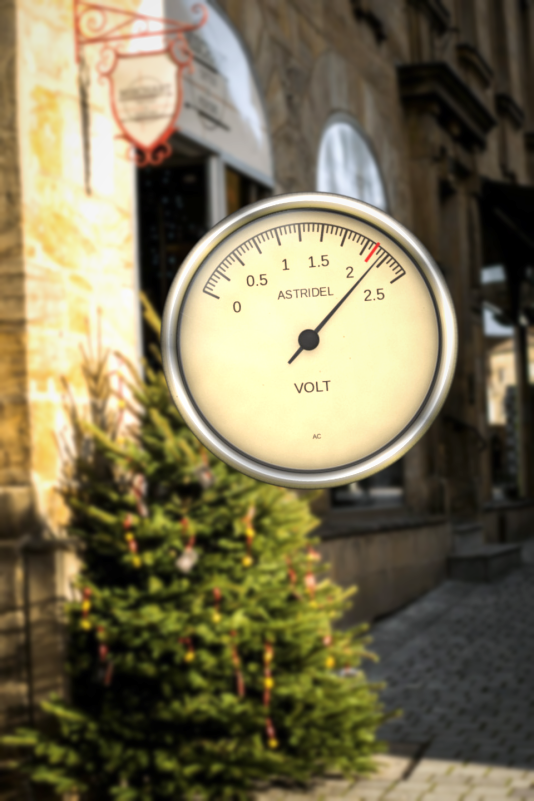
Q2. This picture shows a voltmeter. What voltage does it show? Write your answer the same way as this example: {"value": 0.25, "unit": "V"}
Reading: {"value": 2.2, "unit": "V"}
